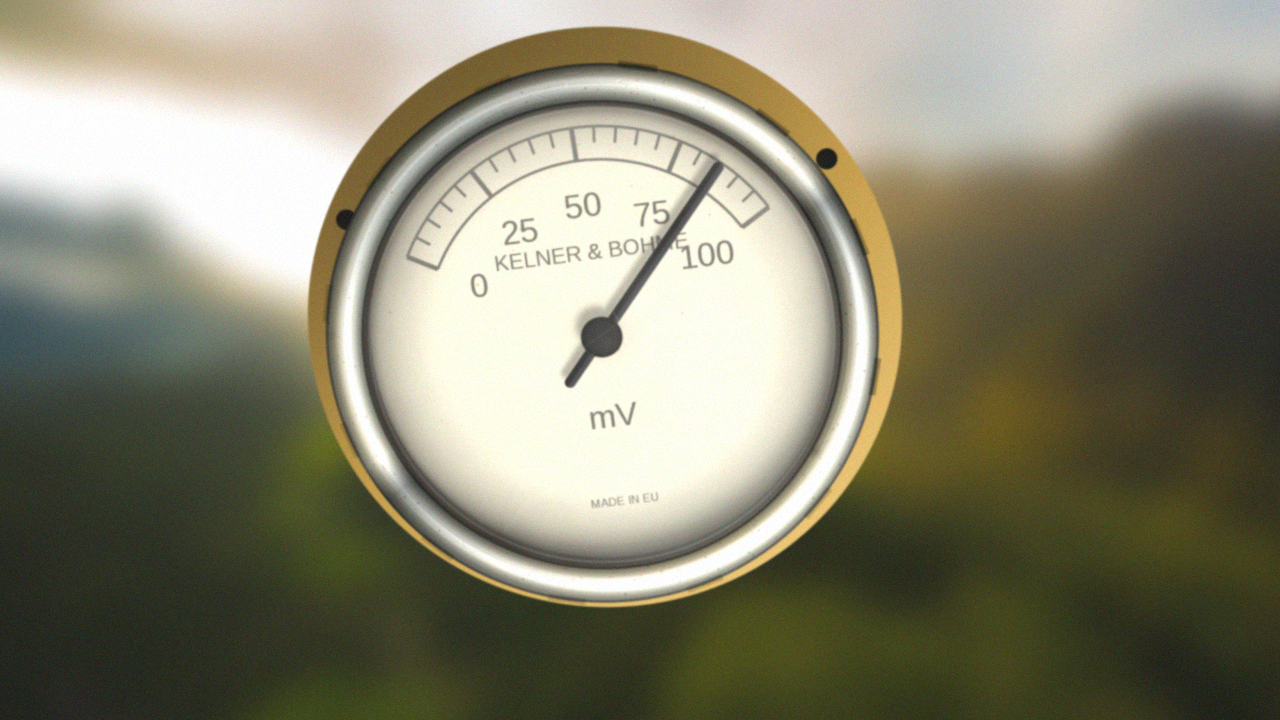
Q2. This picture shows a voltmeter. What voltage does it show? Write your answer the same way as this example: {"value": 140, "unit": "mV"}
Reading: {"value": 85, "unit": "mV"}
